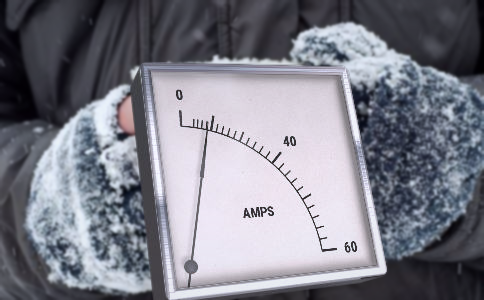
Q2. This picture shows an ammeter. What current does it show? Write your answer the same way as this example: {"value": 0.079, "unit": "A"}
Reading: {"value": 18, "unit": "A"}
